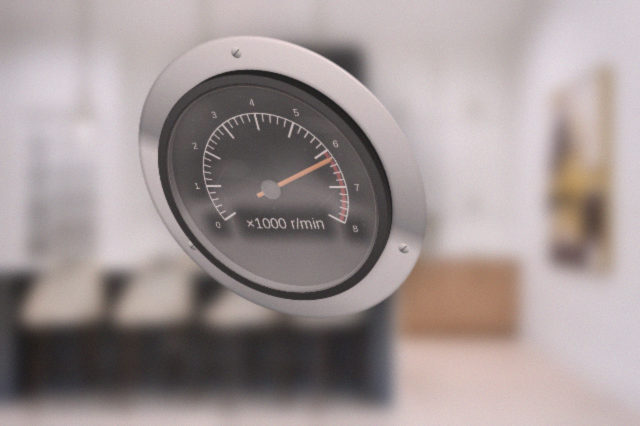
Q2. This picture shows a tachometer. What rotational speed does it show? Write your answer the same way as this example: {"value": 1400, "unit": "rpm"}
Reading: {"value": 6200, "unit": "rpm"}
